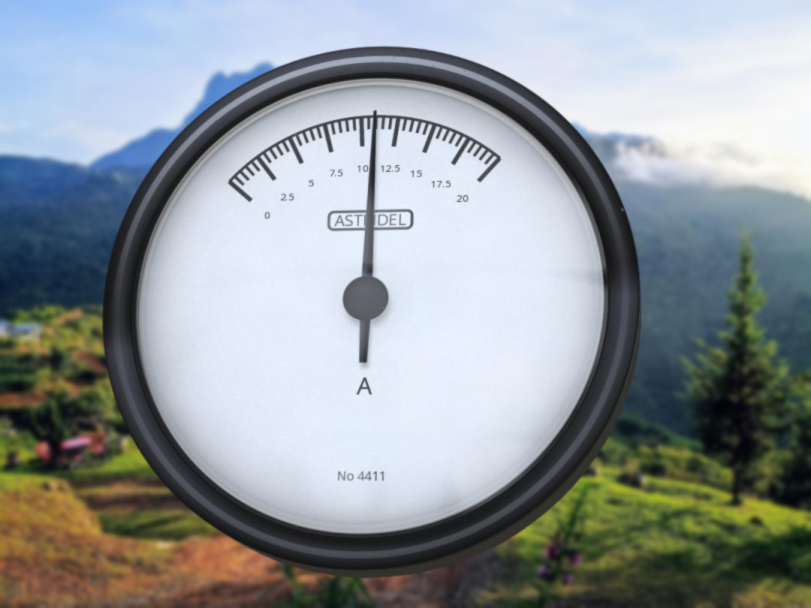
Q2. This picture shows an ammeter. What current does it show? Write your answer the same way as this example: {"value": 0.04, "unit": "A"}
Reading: {"value": 11, "unit": "A"}
